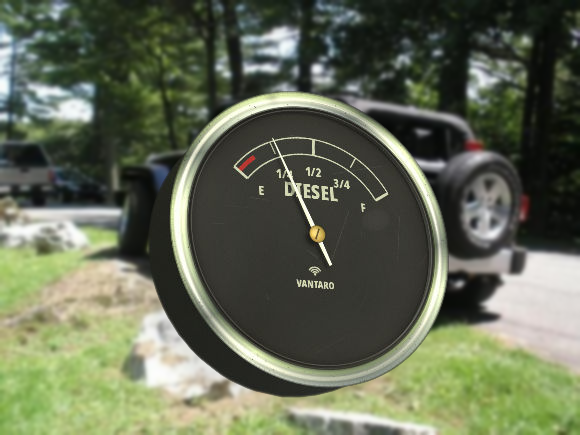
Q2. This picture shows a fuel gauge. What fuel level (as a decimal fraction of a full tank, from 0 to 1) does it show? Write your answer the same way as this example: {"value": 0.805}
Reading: {"value": 0.25}
